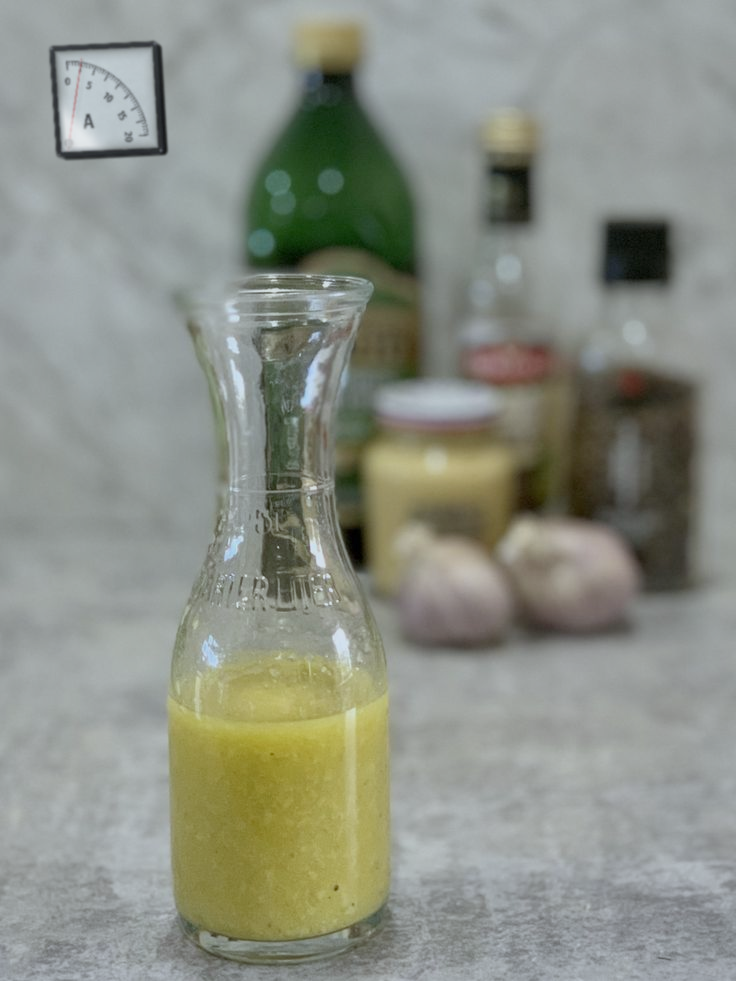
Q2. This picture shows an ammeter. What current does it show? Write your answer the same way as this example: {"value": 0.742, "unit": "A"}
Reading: {"value": 2.5, "unit": "A"}
